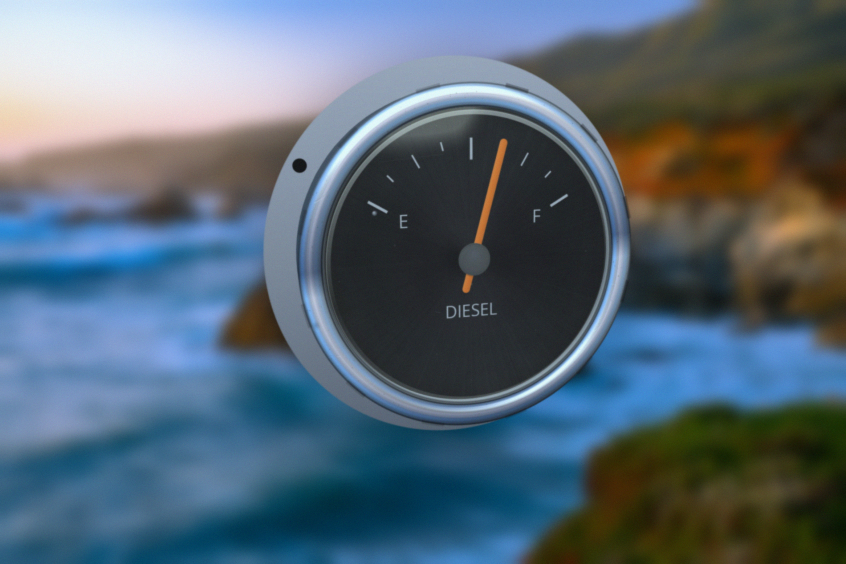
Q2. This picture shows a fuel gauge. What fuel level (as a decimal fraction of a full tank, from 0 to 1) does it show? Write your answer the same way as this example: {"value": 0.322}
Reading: {"value": 0.625}
